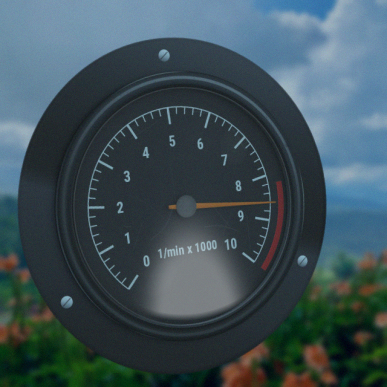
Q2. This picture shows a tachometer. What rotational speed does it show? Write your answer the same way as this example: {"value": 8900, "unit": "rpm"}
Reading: {"value": 8600, "unit": "rpm"}
